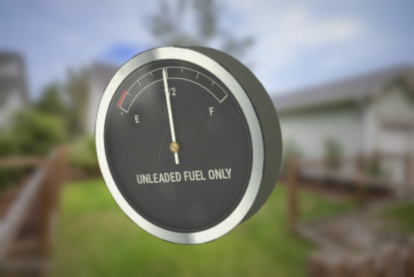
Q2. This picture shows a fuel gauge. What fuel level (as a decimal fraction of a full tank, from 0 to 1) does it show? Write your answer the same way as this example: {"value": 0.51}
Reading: {"value": 0.5}
